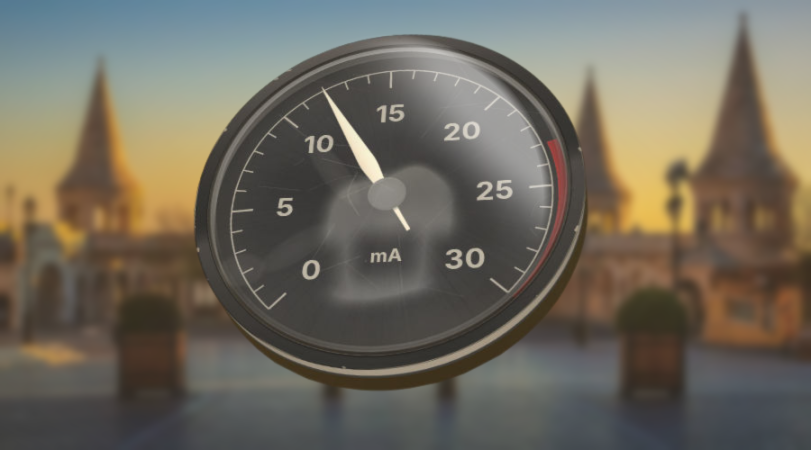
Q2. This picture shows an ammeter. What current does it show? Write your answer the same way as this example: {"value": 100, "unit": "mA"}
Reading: {"value": 12, "unit": "mA"}
